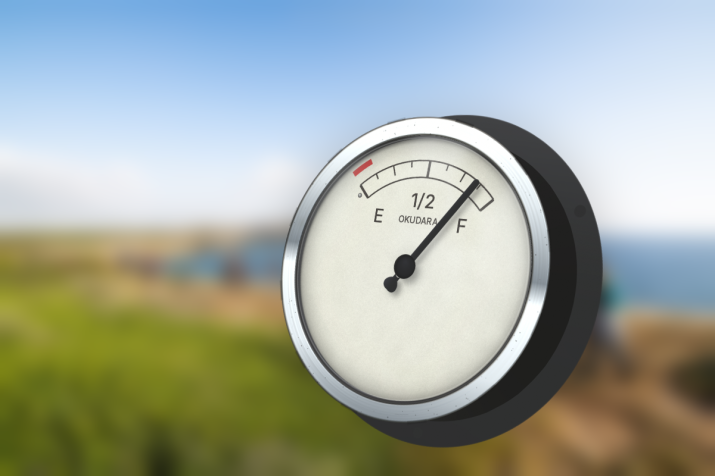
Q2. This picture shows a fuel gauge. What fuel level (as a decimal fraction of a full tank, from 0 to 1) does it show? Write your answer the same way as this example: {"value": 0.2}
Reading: {"value": 0.875}
